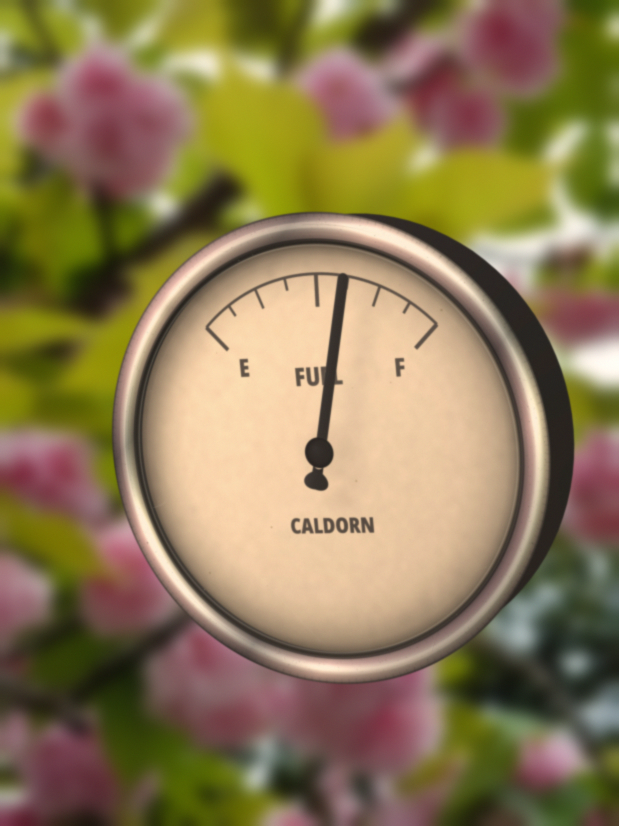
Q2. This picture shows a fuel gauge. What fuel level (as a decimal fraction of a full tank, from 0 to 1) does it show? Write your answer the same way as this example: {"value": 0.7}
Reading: {"value": 0.625}
